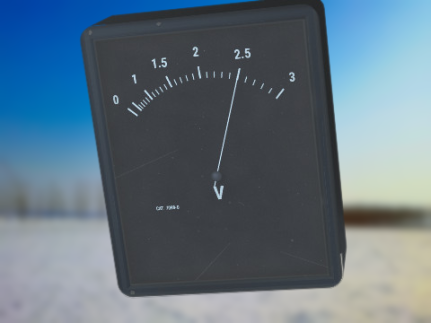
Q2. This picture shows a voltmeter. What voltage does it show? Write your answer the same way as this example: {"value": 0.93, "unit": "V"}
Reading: {"value": 2.5, "unit": "V"}
